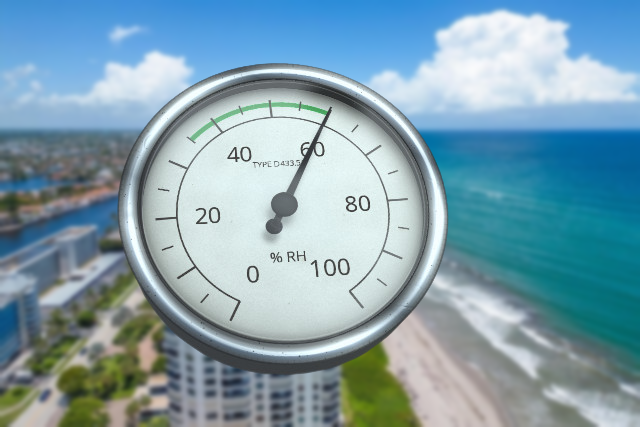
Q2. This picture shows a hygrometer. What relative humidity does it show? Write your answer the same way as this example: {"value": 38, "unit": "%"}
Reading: {"value": 60, "unit": "%"}
